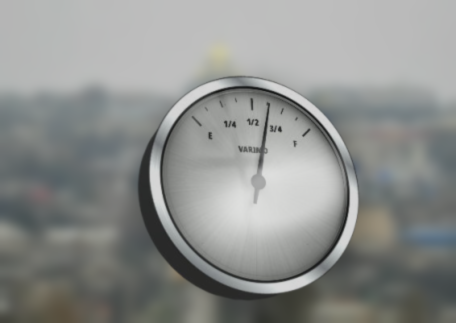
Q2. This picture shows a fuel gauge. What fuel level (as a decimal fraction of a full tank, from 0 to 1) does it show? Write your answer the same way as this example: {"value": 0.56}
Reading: {"value": 0.625}
